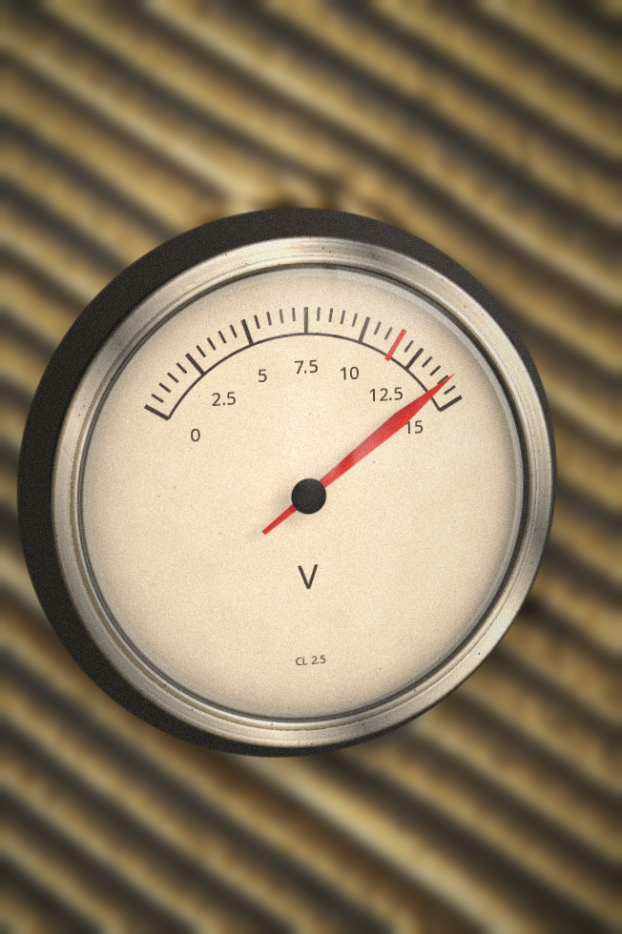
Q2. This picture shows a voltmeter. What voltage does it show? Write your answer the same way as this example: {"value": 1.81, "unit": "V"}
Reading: {"value": 14, "unit": "V"}
